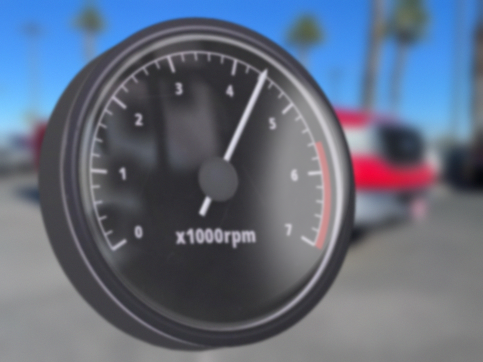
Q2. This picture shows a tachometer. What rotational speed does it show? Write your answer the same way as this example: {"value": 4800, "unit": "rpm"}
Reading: {"value": 4400, "unit": "rpm"}
